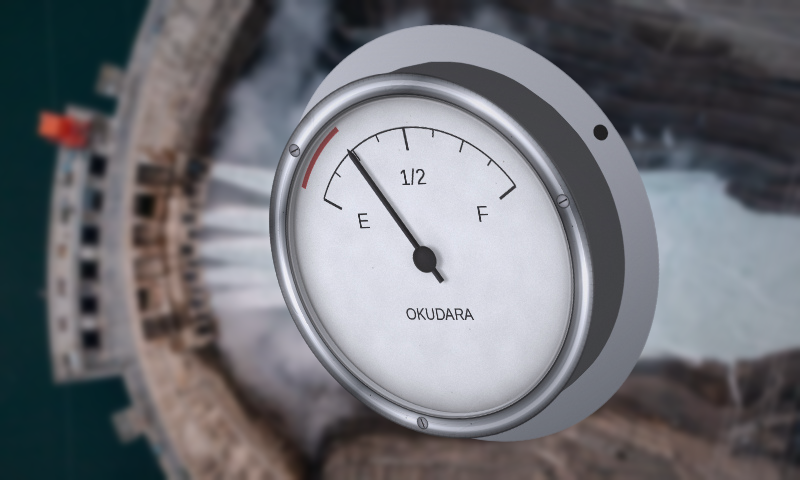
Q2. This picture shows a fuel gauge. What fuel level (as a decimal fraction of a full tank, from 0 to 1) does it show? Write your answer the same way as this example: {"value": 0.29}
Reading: {"value": 0.25}
